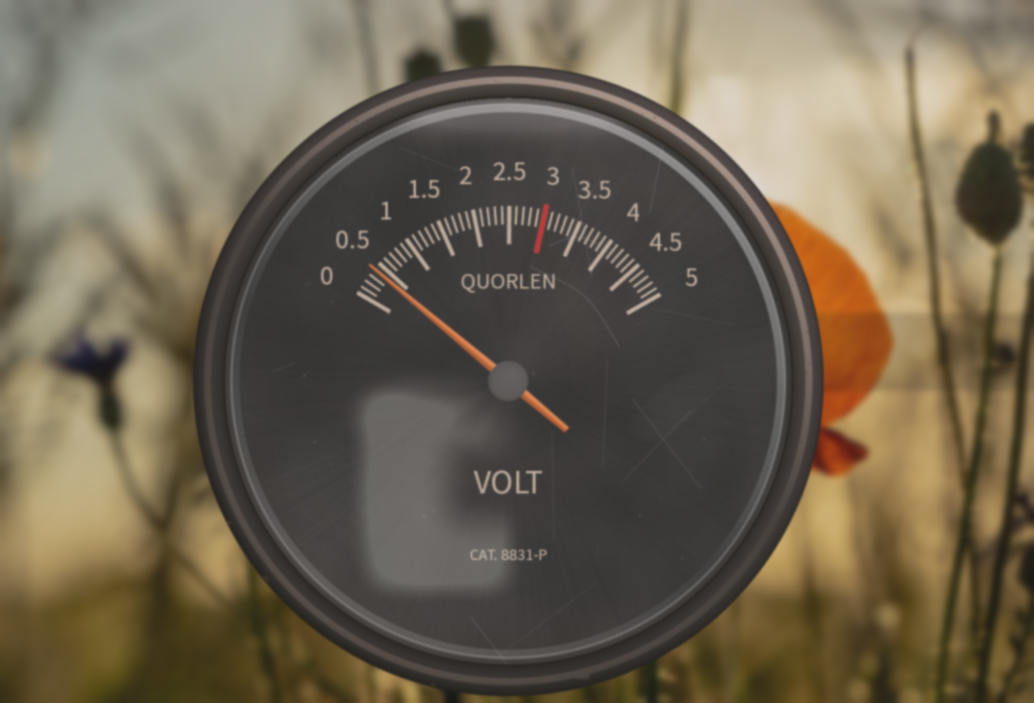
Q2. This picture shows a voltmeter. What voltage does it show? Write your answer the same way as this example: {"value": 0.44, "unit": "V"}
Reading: {"value": 0.4, "unit": "V"}
